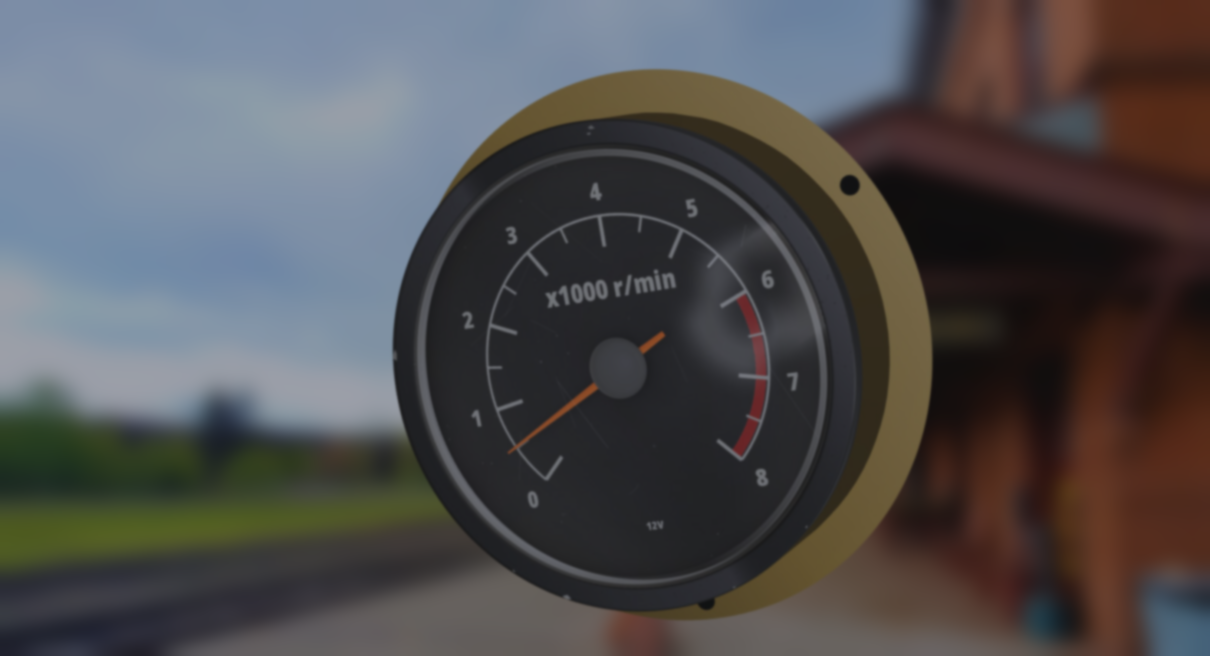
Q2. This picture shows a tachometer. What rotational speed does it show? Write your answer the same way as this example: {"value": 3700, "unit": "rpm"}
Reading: {"value": 500, "unit": "rpm"}
